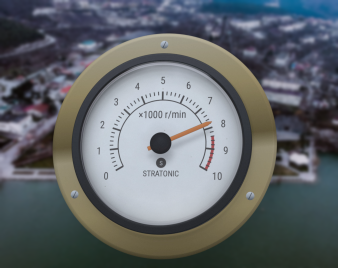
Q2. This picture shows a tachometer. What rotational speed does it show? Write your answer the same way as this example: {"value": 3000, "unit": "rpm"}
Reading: {"value": 7800, "unit": "rpm"}
